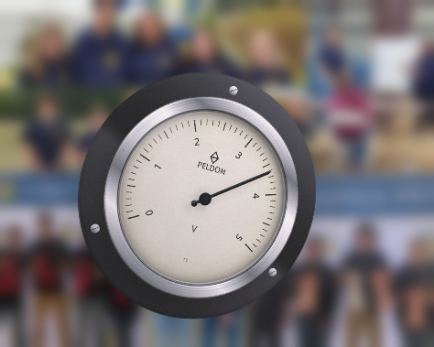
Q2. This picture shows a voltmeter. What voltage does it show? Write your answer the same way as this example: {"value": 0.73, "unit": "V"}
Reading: {"value": 3.6, "unit": "V"}
